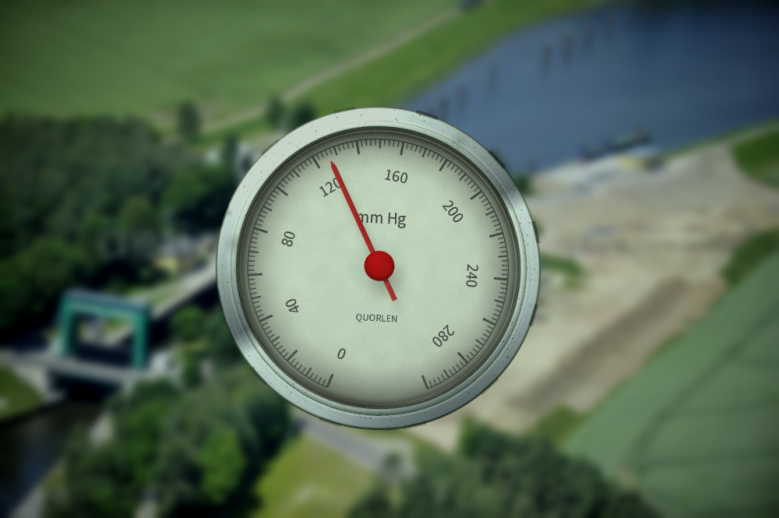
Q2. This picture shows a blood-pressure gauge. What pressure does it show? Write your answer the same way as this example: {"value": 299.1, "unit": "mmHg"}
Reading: {"value": 126, "unit": "mmHg"}
